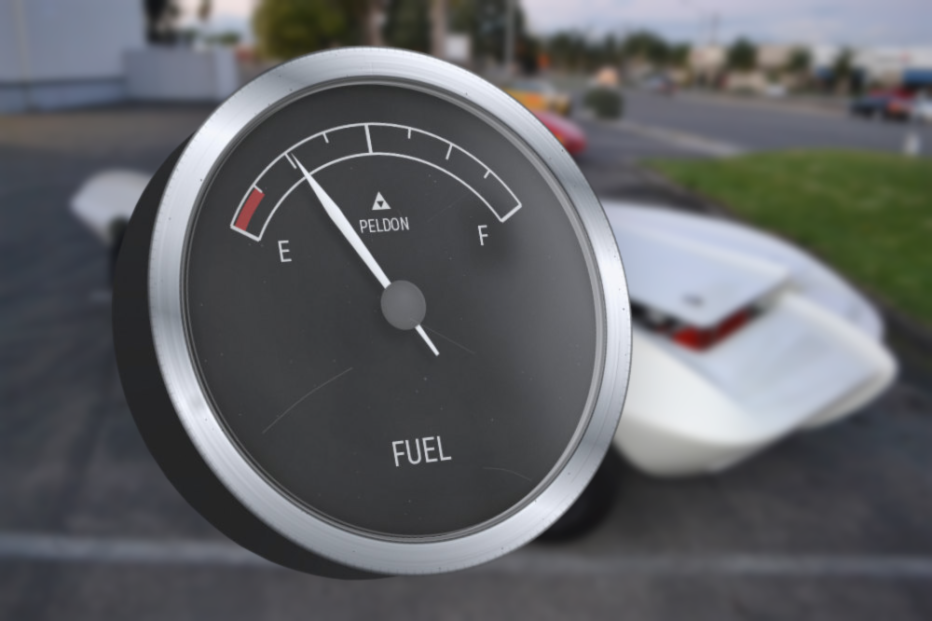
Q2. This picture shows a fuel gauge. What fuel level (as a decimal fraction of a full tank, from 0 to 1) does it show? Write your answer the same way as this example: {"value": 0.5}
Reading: {"value": 0.25}
